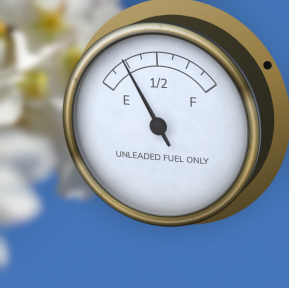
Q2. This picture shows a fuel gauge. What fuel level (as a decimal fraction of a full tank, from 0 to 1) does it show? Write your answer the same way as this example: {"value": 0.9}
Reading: {"value": 0.25}
